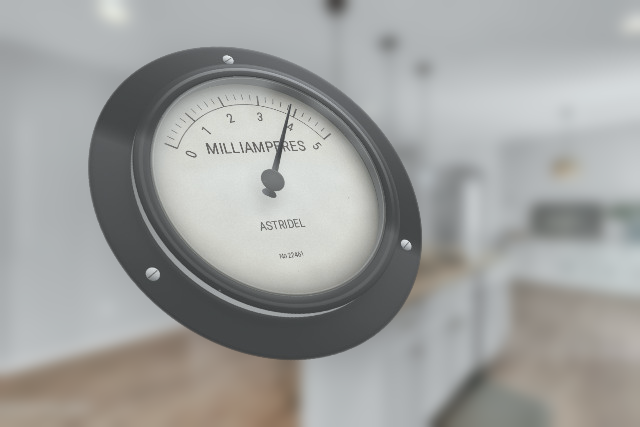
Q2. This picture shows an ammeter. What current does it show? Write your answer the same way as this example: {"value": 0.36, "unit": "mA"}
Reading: {"value": 3.8, "unit": "mA"}
